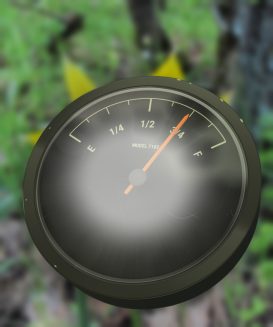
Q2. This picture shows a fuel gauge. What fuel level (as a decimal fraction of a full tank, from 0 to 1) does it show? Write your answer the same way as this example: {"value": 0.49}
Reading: {"value": 0.75}
